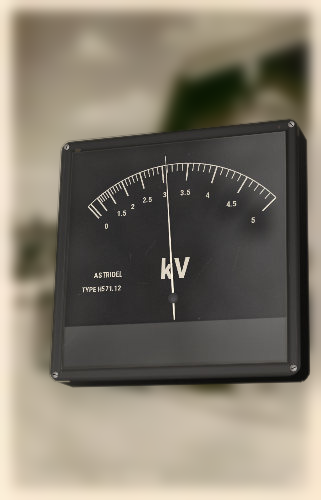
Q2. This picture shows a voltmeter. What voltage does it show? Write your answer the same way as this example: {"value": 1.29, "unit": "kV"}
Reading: {"value": 3.1, "unit": "kV"}
